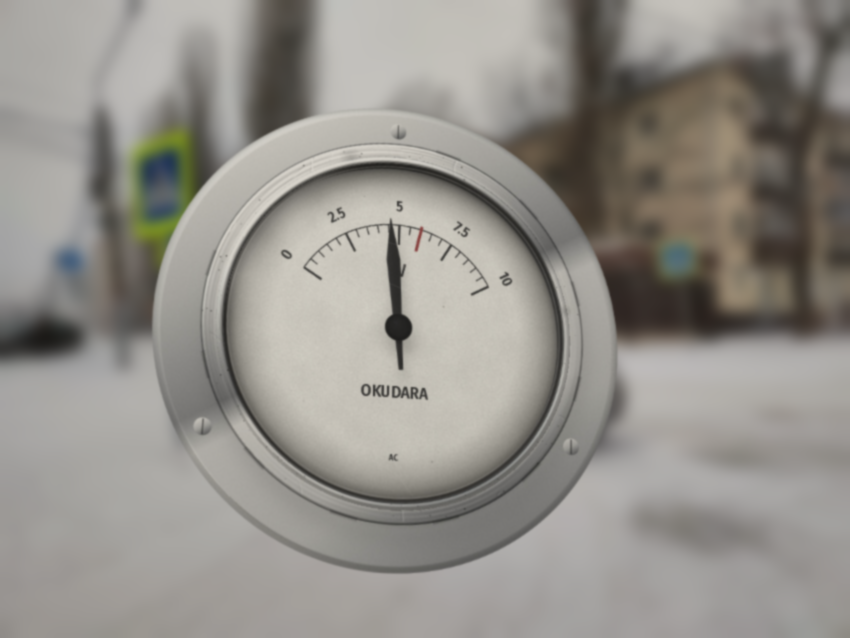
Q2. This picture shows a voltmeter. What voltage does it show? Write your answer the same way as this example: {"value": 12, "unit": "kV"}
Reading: {"value": 4.5, "unit": "kV"}
